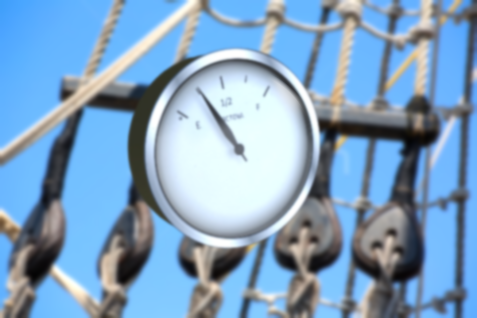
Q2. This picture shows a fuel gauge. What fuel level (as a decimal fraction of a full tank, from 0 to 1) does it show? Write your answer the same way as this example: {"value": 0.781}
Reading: {"value": 0.25}
